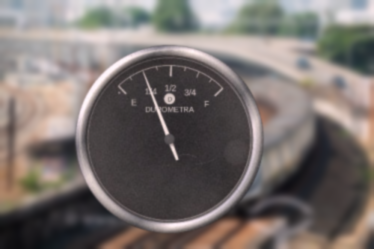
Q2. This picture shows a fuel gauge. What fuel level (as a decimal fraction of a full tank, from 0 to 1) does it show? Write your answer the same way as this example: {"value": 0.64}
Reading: {"value": 0.25}
